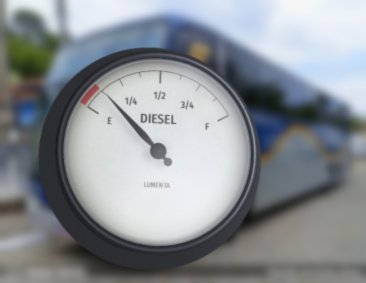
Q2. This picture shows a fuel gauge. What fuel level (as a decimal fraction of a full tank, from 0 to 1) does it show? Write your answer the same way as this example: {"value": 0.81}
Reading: {"value": 0.125}
